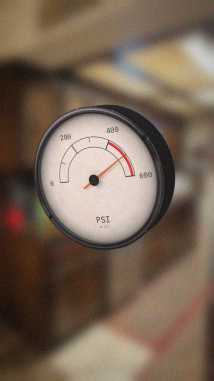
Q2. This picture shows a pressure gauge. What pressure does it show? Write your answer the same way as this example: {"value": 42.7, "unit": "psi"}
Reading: {"value": 500, "unit": "psi"}
